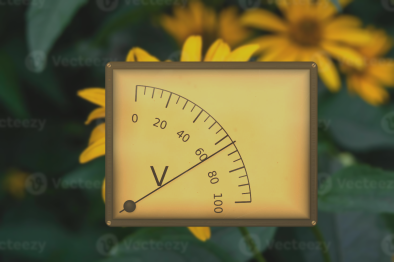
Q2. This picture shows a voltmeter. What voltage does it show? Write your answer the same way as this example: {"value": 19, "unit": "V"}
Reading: {"value": 65, "unit": "V"}
